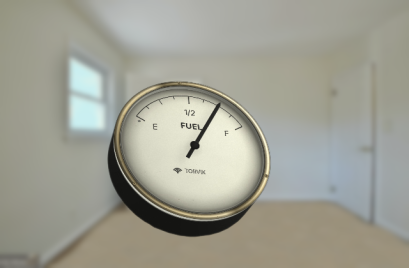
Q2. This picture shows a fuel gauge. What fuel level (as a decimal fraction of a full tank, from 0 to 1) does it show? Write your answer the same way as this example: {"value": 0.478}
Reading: {"value": 0.75}
